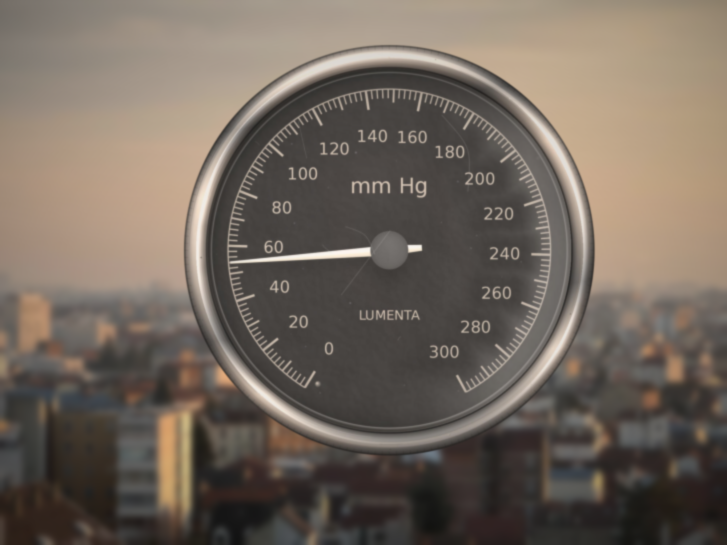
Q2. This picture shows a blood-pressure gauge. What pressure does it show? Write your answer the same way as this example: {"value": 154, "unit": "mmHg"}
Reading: {"value": 54, "unit": "mmHg"}
